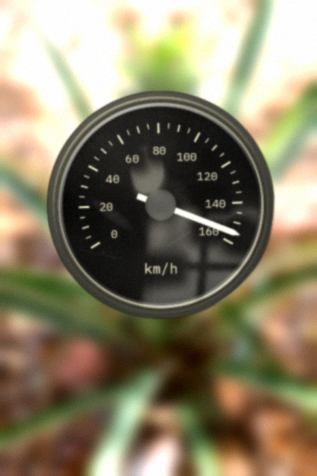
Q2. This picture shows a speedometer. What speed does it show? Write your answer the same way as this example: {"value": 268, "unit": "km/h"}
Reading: {"value": 155, "unit": "km/h"}
